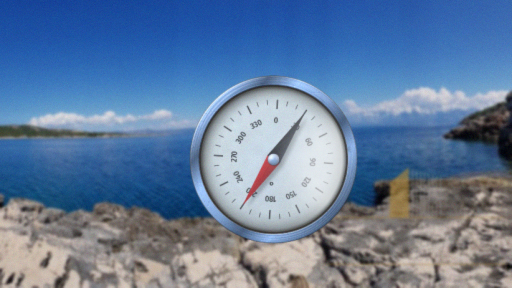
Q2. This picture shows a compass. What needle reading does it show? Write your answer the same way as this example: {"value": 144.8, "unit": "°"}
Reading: {"value": 210, "unit": "°"}
